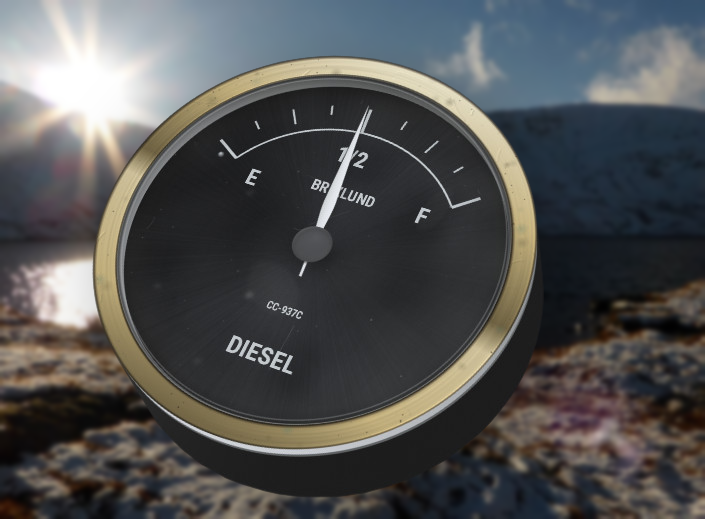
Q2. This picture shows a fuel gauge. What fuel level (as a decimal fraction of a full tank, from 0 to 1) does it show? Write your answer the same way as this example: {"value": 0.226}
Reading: {"value": 0.5}
